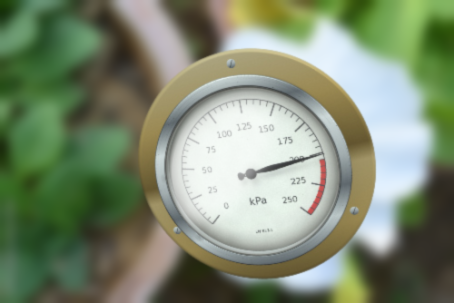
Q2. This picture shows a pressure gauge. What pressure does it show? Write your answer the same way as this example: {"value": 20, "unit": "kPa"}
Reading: {"value": 200, "unit": "kPa"}
